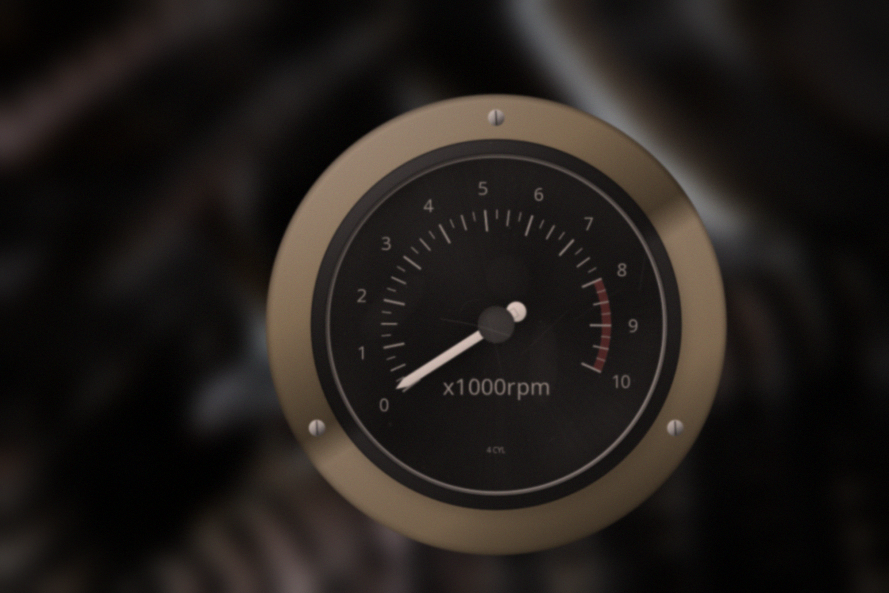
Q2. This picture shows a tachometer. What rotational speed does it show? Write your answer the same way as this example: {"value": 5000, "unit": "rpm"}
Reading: {"value": 125, "unit": "rpm"}
